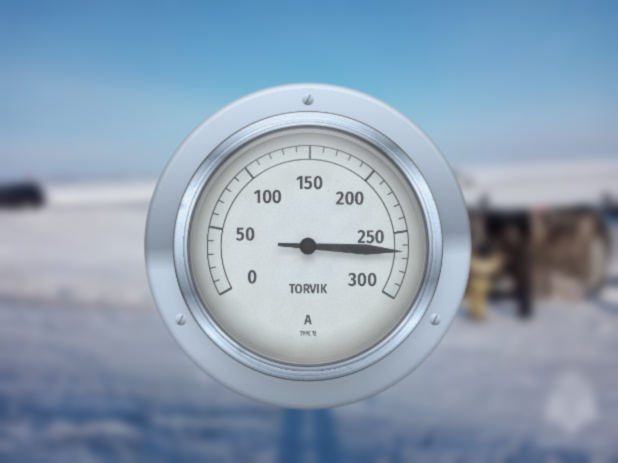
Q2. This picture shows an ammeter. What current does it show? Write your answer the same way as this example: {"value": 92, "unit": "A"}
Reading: {"value": 265, "unit": "A"}
